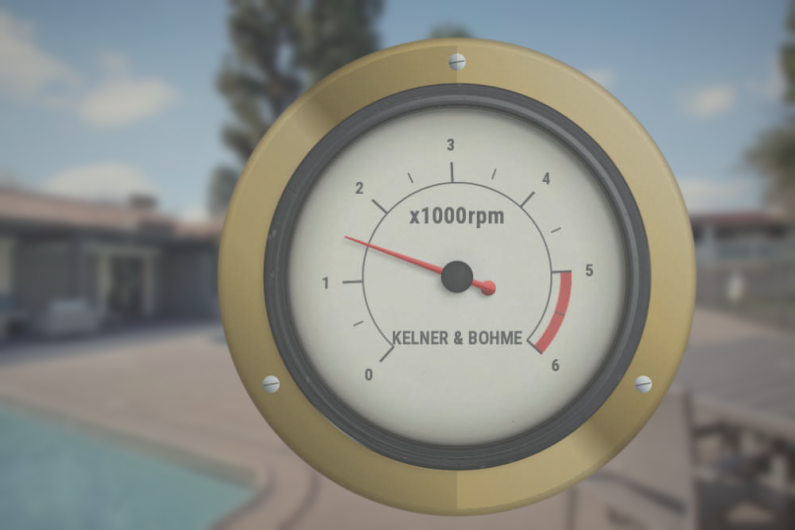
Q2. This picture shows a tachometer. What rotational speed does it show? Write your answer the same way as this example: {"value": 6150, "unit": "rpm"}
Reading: {"value": 1500, "unit": "rpm"}
